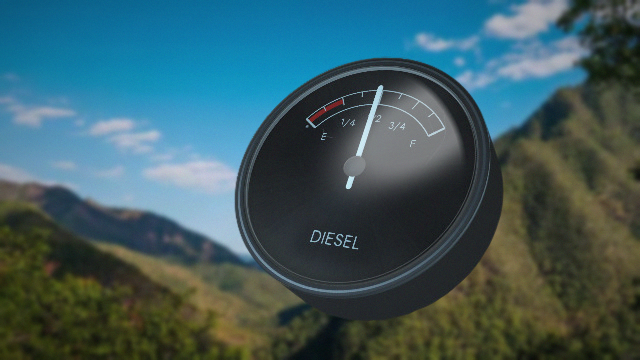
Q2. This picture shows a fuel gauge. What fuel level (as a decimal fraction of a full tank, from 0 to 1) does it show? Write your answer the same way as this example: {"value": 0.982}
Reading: {"value": 0.5}
